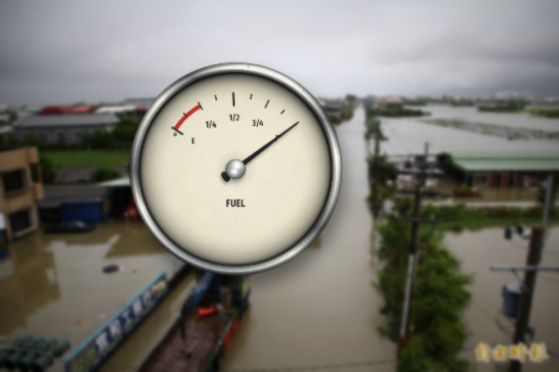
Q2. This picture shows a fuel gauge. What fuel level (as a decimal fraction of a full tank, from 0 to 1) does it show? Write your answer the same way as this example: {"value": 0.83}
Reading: {"value": 1}
